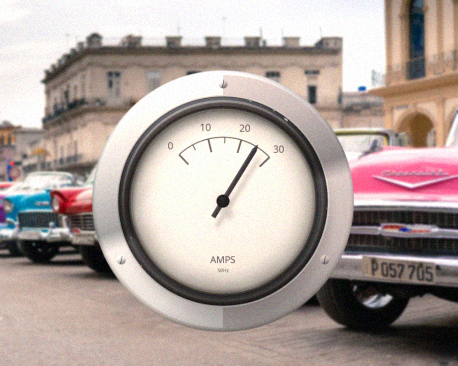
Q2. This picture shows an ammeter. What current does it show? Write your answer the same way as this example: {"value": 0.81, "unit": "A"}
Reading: {"value": 25, "unit": "A"}
